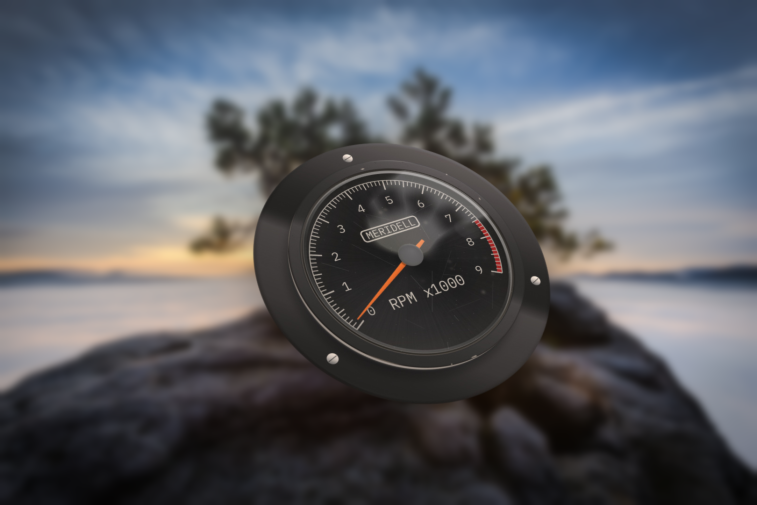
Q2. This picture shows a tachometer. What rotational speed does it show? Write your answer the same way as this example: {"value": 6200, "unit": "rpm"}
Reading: {"value": 100, "unit": "rpm"}
